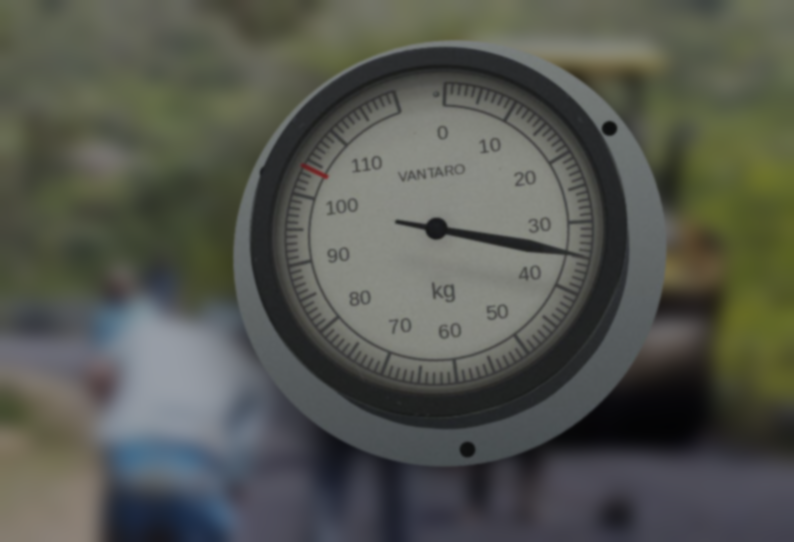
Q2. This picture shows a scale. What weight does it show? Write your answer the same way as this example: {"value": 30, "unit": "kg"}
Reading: {"value": 35, "unit": "kg"}
